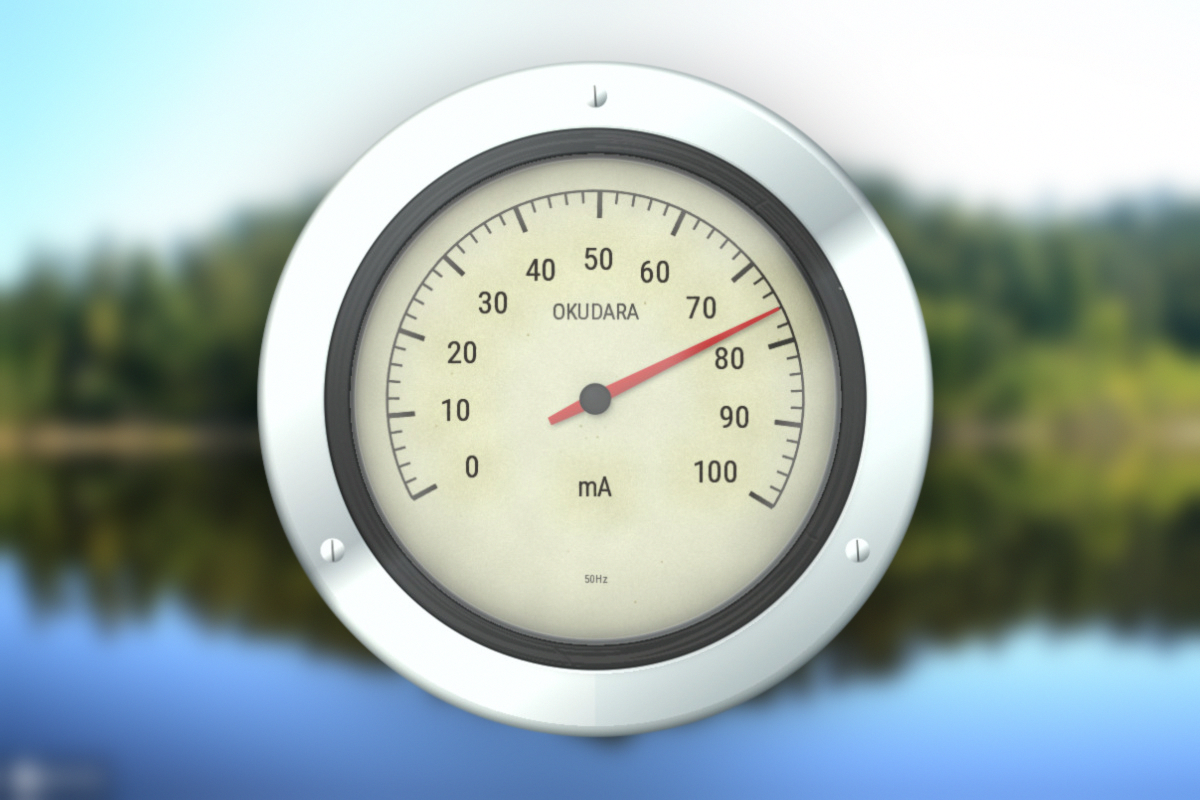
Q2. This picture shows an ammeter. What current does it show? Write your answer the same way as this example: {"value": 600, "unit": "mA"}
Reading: {"value": 76, "unit": "mA"}
